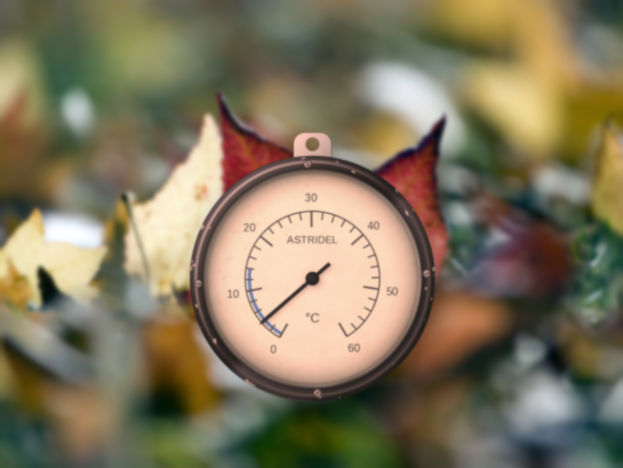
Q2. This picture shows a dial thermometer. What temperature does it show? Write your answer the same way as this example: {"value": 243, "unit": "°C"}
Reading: {"value": 4, "unit": "°C"}
